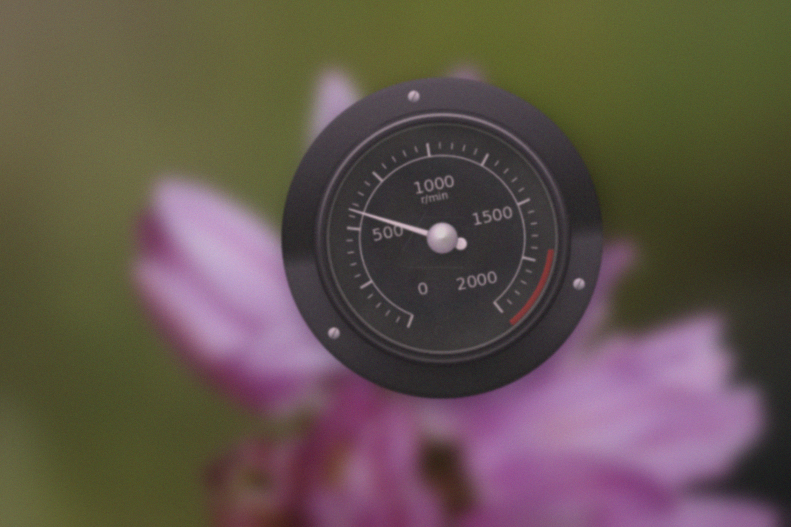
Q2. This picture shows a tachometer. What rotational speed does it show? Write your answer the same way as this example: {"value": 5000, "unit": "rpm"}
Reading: {"value": 575, "unit": "rpm"}
